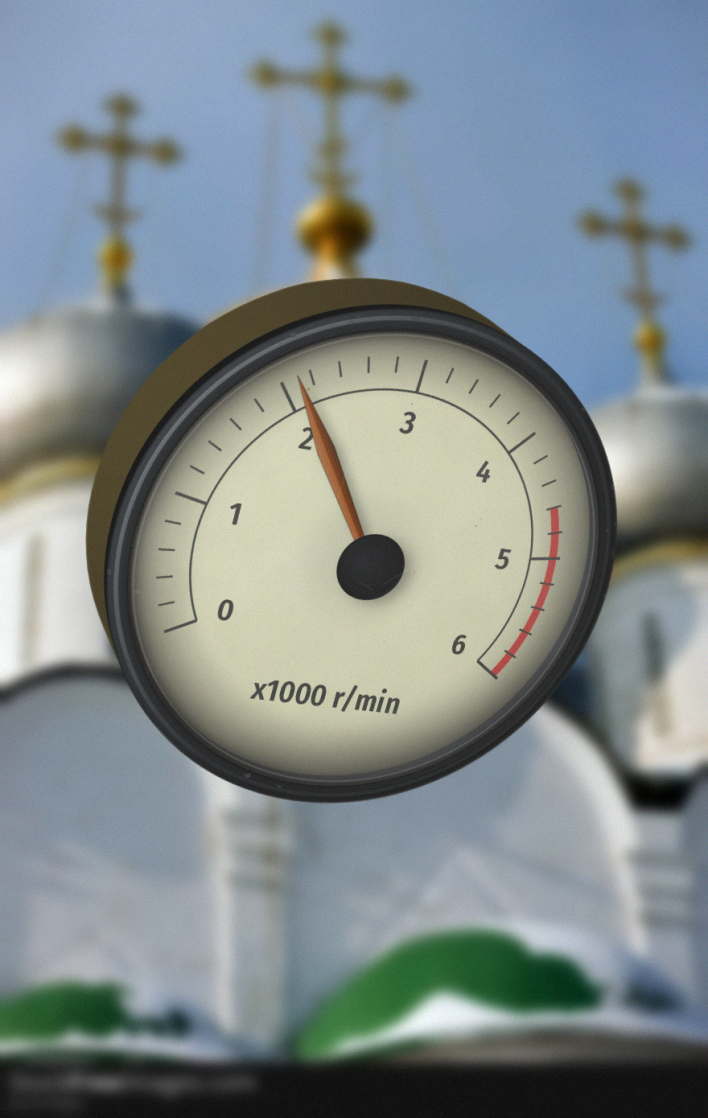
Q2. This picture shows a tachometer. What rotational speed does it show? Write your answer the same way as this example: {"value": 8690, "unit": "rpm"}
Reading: {"value": 2100, "unit": "rpm"}
